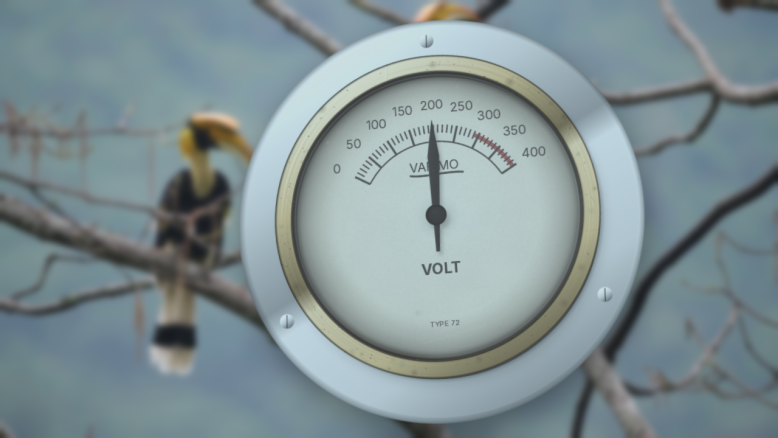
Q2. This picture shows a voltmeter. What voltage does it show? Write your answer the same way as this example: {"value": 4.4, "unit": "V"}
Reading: {"value": 200, "unit": "V"}
